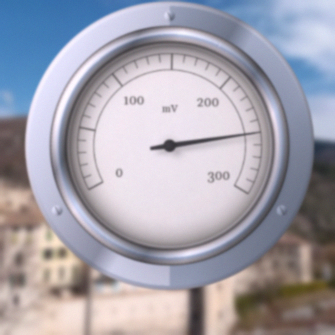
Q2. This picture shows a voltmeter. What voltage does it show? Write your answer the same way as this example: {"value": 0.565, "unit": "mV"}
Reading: {"value": 250, "unit": "mV"}
